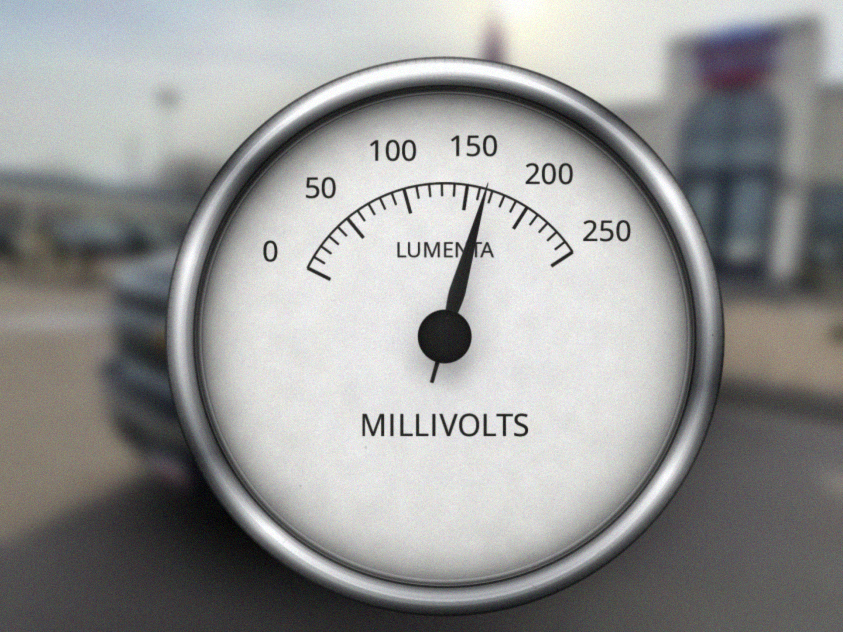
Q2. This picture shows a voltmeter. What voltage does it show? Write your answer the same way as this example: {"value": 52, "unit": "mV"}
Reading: {"value": 165, "unit": "mV"}
